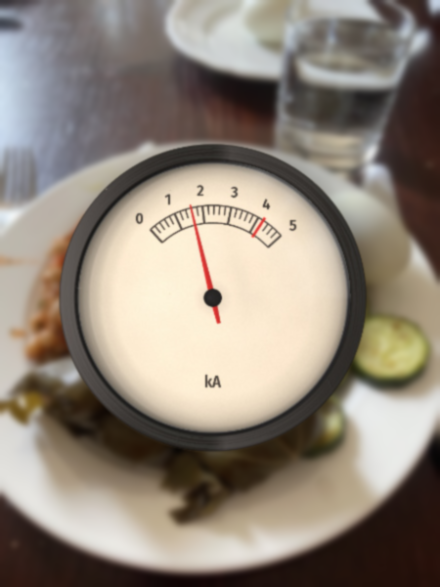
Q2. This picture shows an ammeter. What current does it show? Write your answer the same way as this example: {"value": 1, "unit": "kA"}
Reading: {"value": 1.6, "unit": "kA"}
